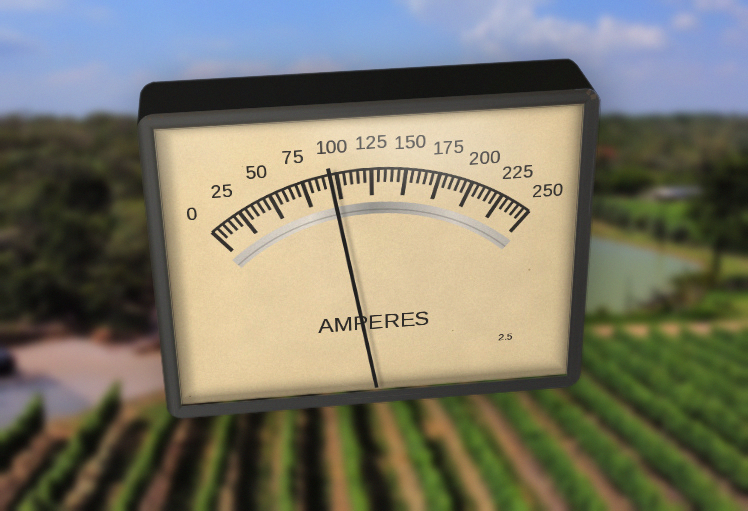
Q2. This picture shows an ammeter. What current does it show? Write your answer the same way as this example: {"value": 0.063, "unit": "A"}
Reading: {"value": 95, "unit": "A"}
